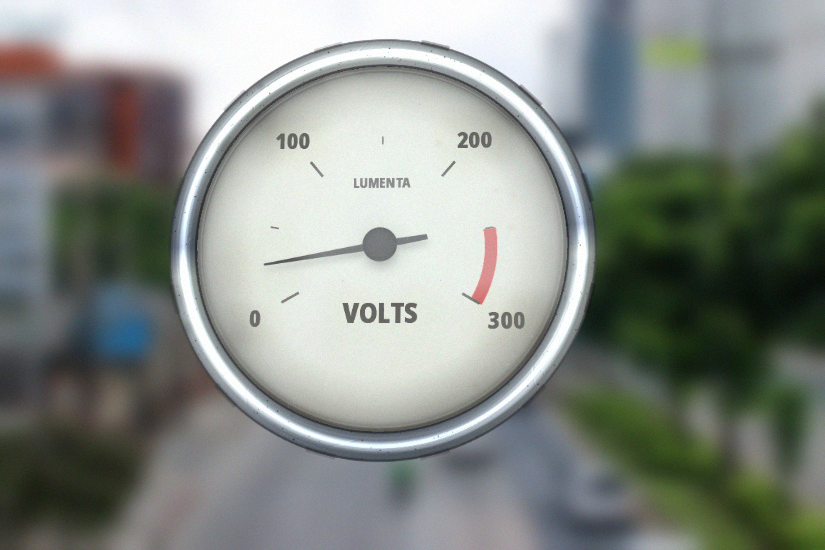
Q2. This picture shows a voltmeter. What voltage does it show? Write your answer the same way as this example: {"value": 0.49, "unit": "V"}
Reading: {"value": 25, "unit": "V"}
